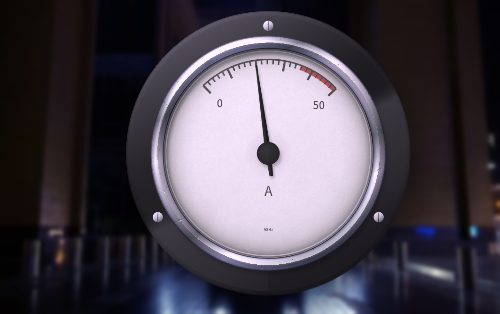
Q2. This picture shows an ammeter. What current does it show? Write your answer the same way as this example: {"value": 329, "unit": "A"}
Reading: {"value": 20, "unit": "A"}
